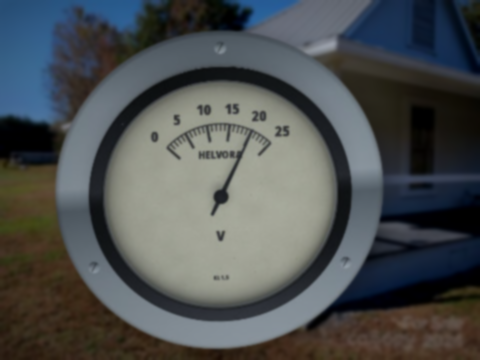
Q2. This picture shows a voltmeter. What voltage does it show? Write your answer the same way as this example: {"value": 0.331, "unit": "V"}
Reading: {"value": 20, "unit": "V"}
